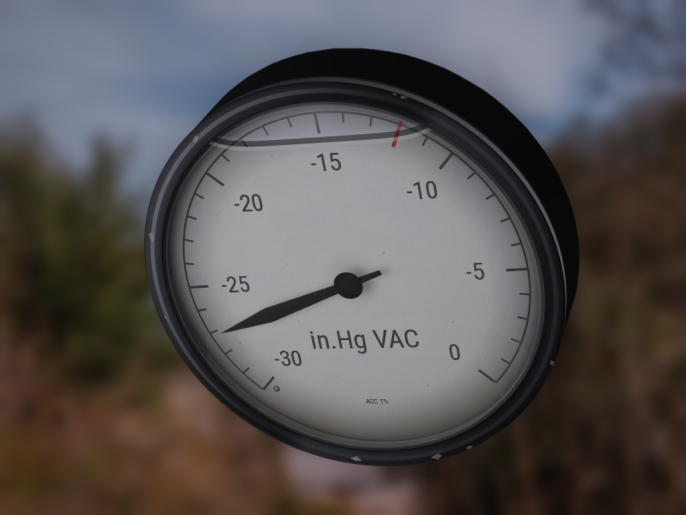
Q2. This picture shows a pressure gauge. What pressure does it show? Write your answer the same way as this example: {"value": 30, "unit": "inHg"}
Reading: {"value": -27, "unit": "inHg"}
